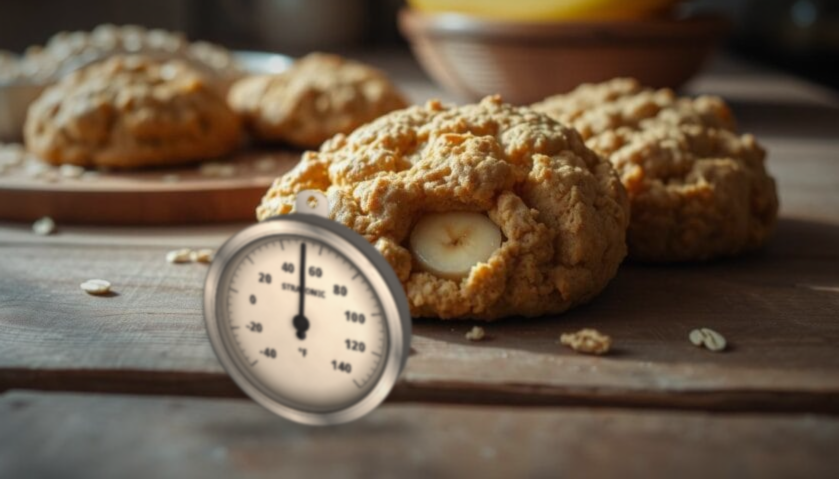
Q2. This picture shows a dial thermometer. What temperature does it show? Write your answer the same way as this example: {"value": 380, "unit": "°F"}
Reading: {"value": 52, "unit": "°F"}
